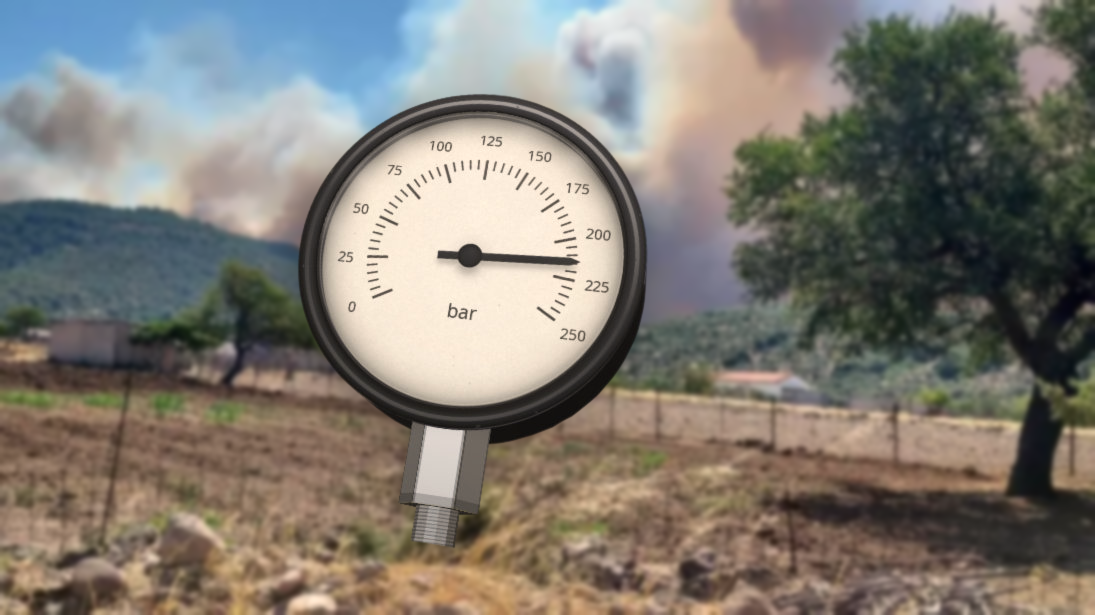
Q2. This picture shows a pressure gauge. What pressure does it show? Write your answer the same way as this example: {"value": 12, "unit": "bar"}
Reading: {"value": 215, "unit": "bar"}
